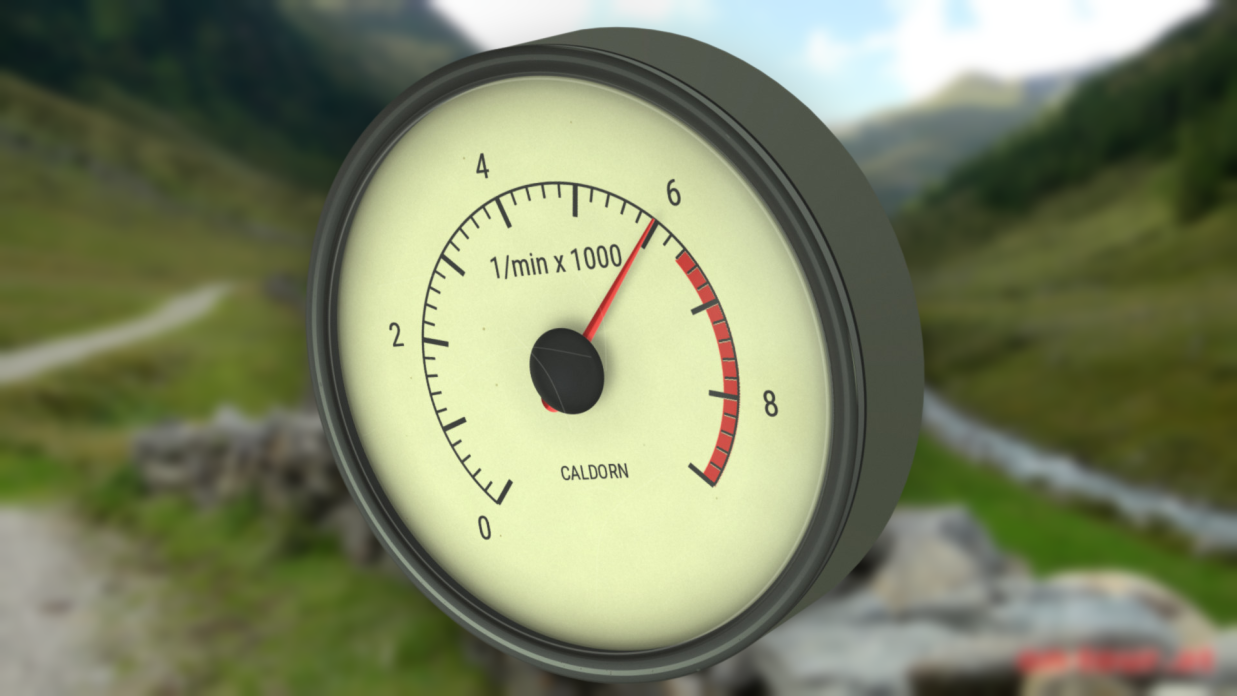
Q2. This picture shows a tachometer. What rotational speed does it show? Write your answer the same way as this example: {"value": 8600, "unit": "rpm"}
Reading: {"value": 6000, "unit": "rpm"}
